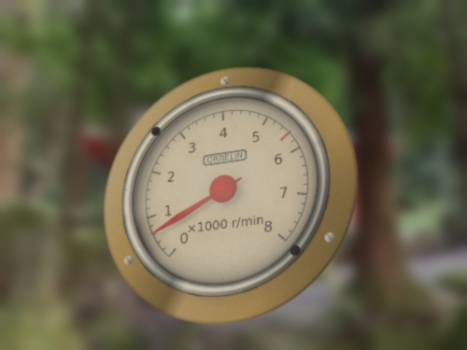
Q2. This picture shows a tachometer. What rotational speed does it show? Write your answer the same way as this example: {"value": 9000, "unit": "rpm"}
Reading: {"value": 600, "unit": "rpm"}
